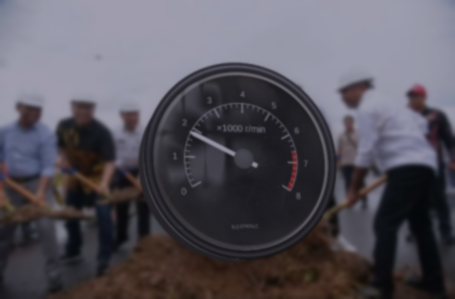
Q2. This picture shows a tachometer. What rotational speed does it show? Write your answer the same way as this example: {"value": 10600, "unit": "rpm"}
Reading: {"value": 1800, "unit": "rpm"}
